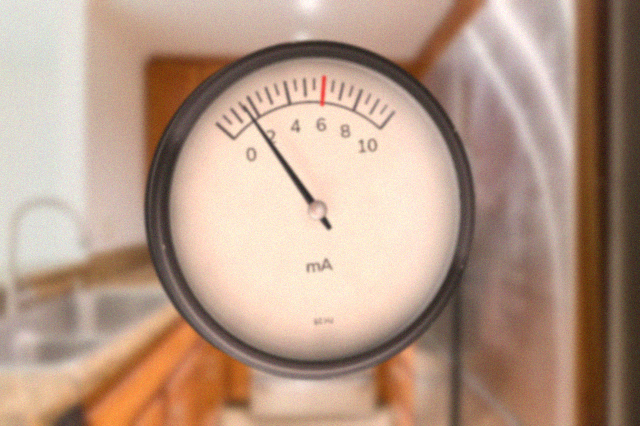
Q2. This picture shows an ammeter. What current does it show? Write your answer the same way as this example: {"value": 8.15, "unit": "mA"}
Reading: {"value": 1.5, "unit": "mA"}
